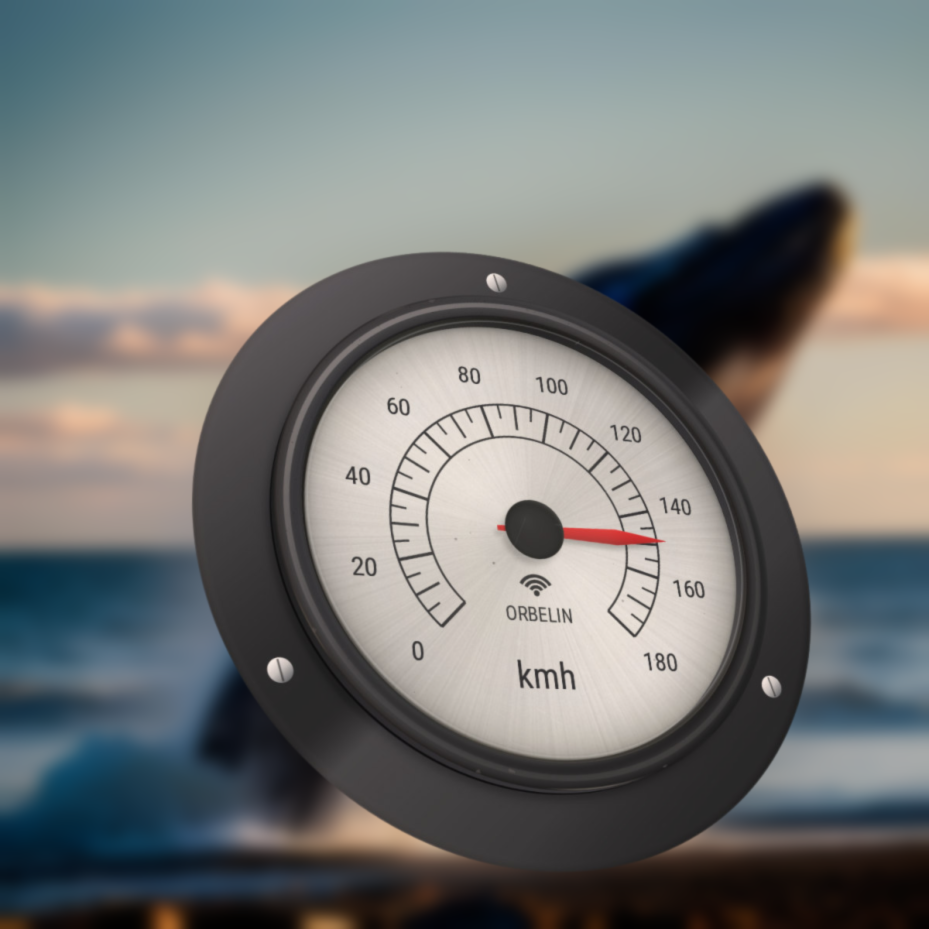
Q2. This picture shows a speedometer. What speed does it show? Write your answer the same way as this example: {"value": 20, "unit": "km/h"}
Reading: {"value": 150, "unit": "km/h"}
